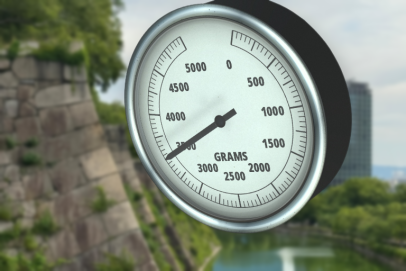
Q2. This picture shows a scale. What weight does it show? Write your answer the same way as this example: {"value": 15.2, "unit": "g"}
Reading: {"value": 3500, "unit": "g"}
